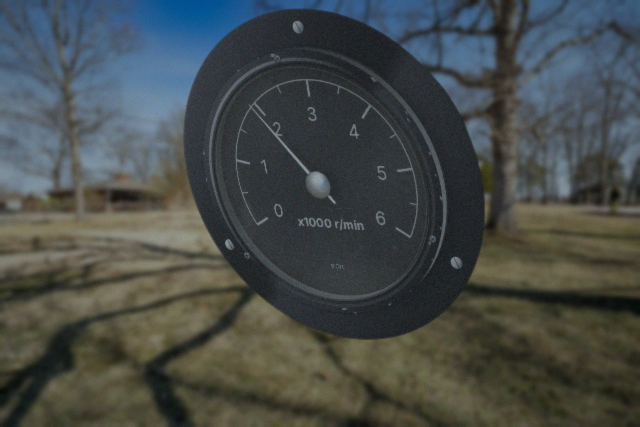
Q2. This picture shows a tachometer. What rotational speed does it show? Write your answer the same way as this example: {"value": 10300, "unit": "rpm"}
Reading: {"value": 2000, "unit": "rpm"}
